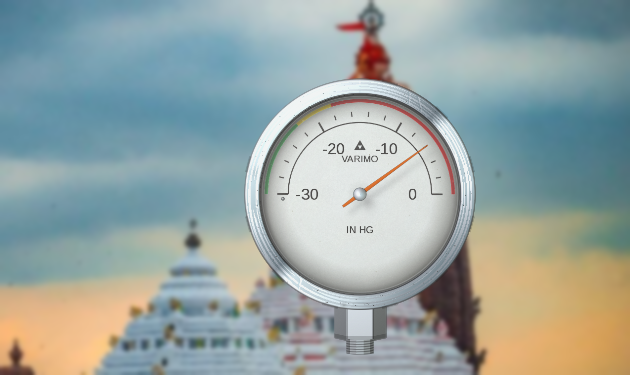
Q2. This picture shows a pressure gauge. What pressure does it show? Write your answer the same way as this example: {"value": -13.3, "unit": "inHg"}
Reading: {"value": -6, "unit": "inHg"}
